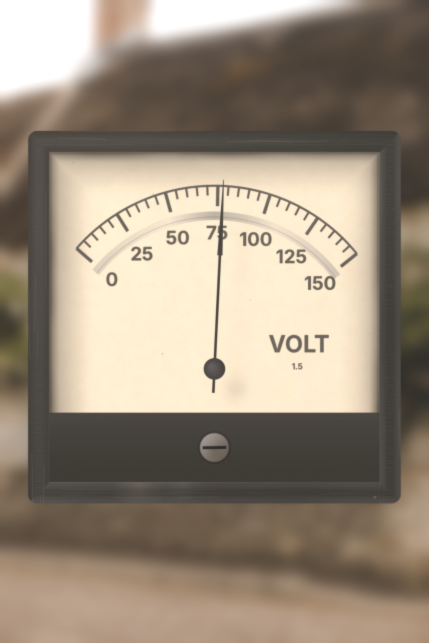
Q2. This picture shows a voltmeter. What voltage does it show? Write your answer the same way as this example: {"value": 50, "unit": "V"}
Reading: {"value": 77.5, "unit": "V"}
